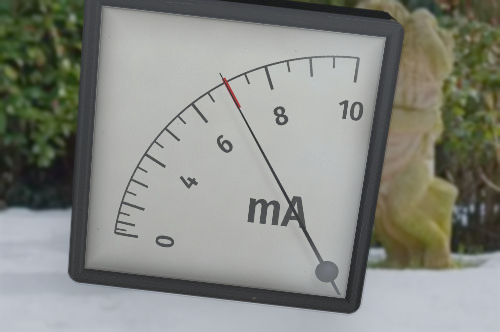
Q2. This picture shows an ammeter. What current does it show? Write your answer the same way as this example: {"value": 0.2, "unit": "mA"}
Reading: {"value": 7, "unit": "mA"}
